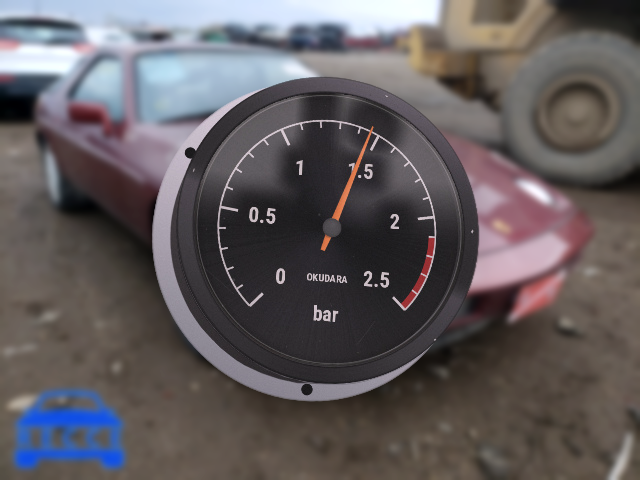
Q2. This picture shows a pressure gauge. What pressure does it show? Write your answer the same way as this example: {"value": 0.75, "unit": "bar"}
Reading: {"value": 1.45, "unit": "bar"}
